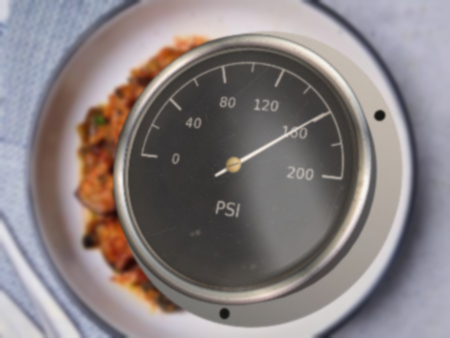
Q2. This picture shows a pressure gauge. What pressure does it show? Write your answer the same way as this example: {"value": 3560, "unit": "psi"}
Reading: {"value": 160, "unit": "psi"}
